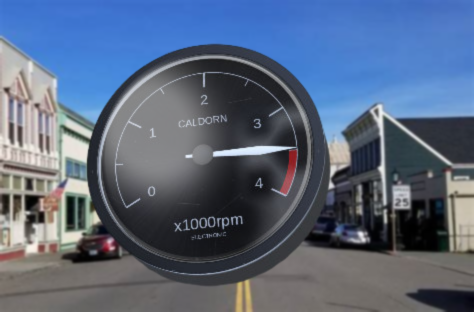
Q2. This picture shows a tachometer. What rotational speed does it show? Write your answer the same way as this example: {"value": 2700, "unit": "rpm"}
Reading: {"value": 3500, "unit": "rpm"}
